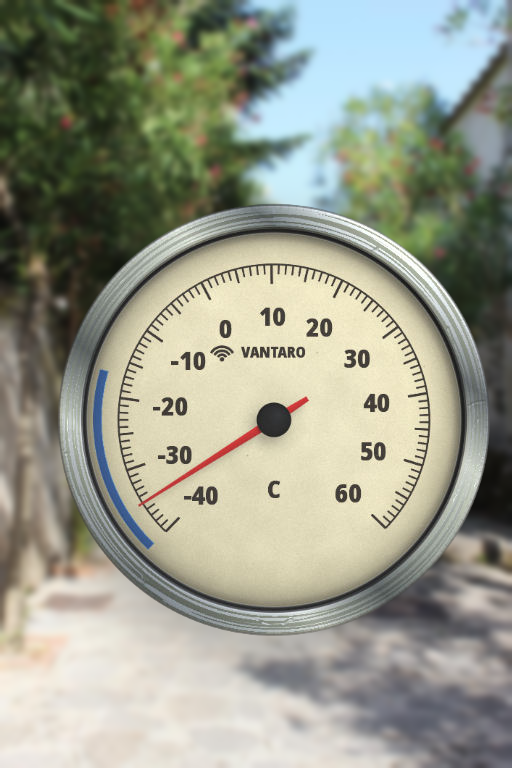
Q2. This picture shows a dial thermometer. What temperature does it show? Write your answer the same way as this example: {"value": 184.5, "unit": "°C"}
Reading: {"value": -35, "unit": "°C"}
